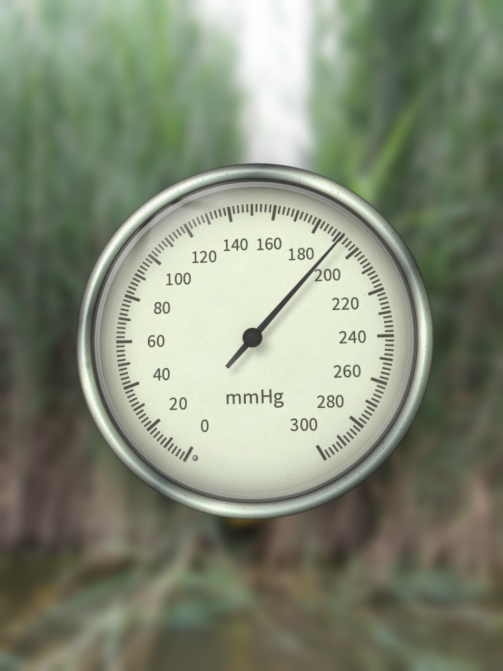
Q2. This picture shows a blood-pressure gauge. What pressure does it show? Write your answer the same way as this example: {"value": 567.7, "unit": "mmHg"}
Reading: {"value": 192, "unit": "mmHg"}
